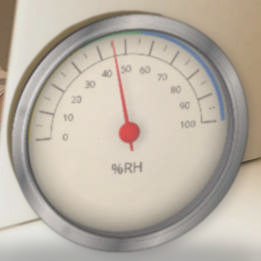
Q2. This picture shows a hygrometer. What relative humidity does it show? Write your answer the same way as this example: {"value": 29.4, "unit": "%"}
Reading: {"value": 45, "unit": "%"}
